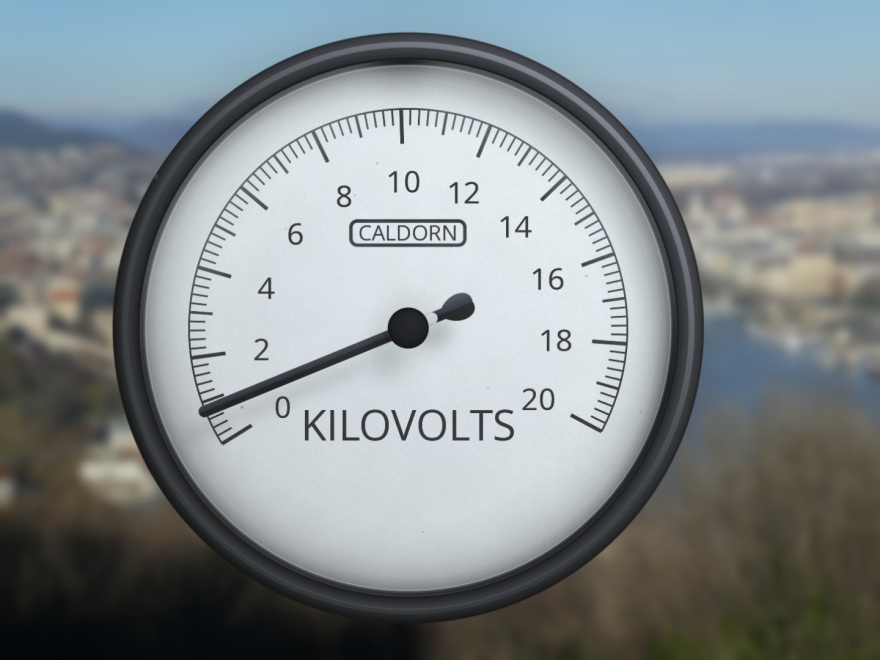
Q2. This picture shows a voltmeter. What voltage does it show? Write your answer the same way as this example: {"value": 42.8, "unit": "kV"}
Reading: {"value": 0.8, "unit": "kV"}
